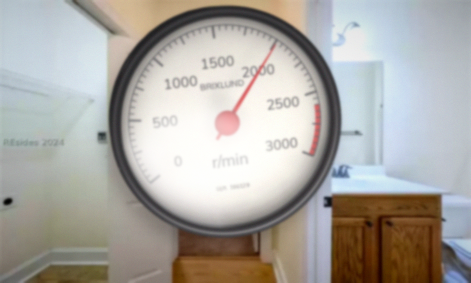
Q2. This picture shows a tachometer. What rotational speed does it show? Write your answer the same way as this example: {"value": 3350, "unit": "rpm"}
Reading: {"value": 2000, "unit": "rpm"}
